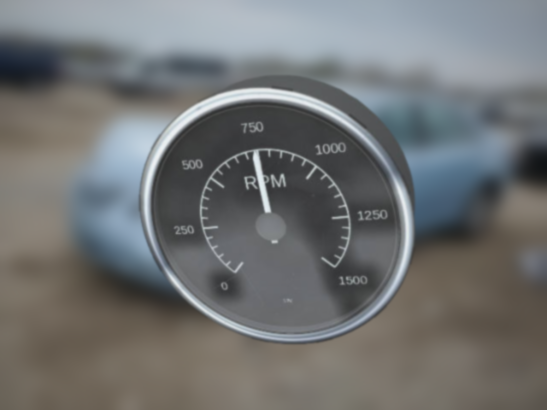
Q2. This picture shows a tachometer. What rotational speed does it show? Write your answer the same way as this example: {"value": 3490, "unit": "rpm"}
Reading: {"value": 750, "unit": "rpm"}
